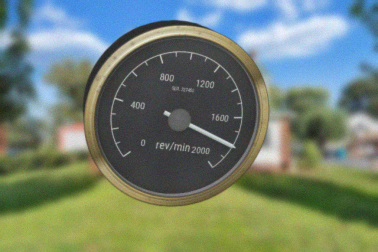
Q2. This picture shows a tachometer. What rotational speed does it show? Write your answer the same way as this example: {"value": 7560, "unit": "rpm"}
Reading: {"value": 1800, "unit": "rpm"}
